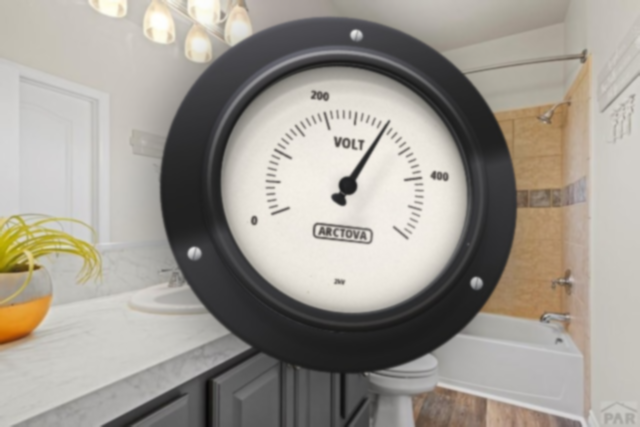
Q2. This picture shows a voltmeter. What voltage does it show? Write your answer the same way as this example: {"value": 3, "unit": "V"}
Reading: {"value": 300, "unit": "V"}
